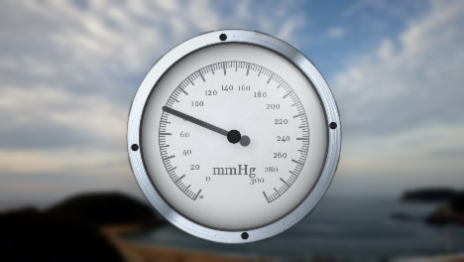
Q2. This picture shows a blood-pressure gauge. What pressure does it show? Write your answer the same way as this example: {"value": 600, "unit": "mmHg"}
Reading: {"value": 80, "unit": "mmHg"}
